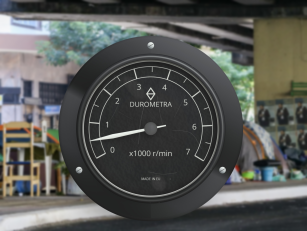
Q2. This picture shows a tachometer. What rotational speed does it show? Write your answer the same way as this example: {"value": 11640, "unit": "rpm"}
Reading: {"value": 500, "unit": "rpm"}
